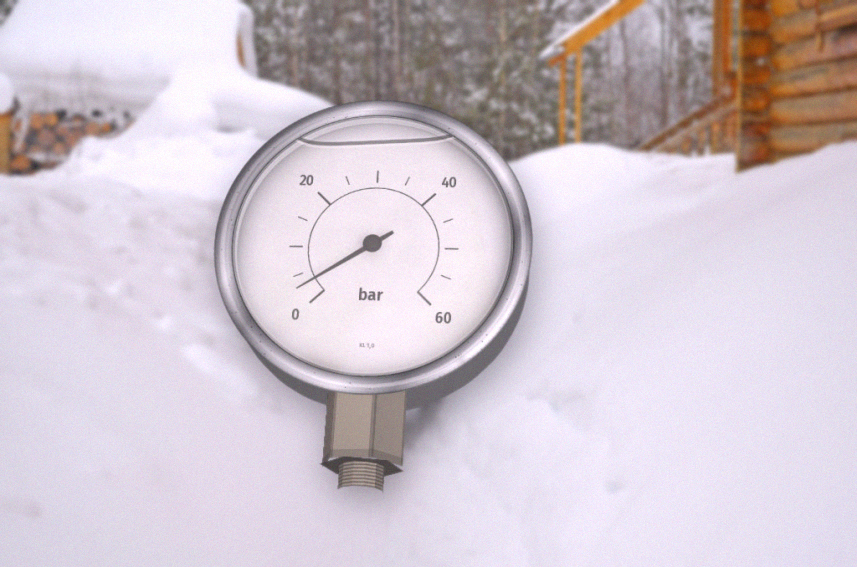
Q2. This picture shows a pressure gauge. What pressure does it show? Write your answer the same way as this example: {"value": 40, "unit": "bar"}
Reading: {"value": 2.5, "unit": "bar"}
